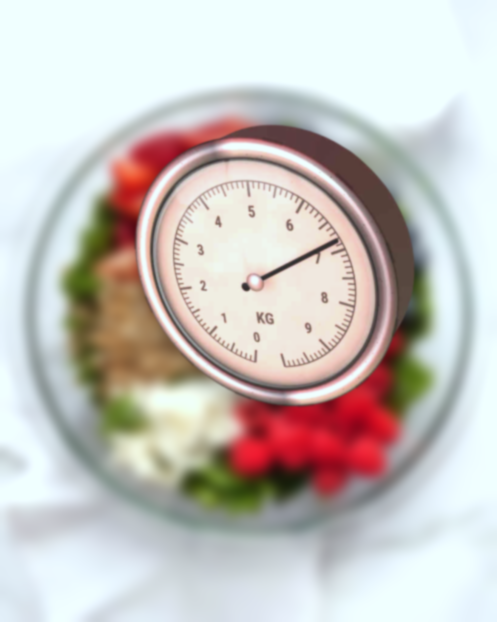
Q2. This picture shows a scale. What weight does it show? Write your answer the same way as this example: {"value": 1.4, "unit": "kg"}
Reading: {"value": 6.8, "unit": "kg"}
